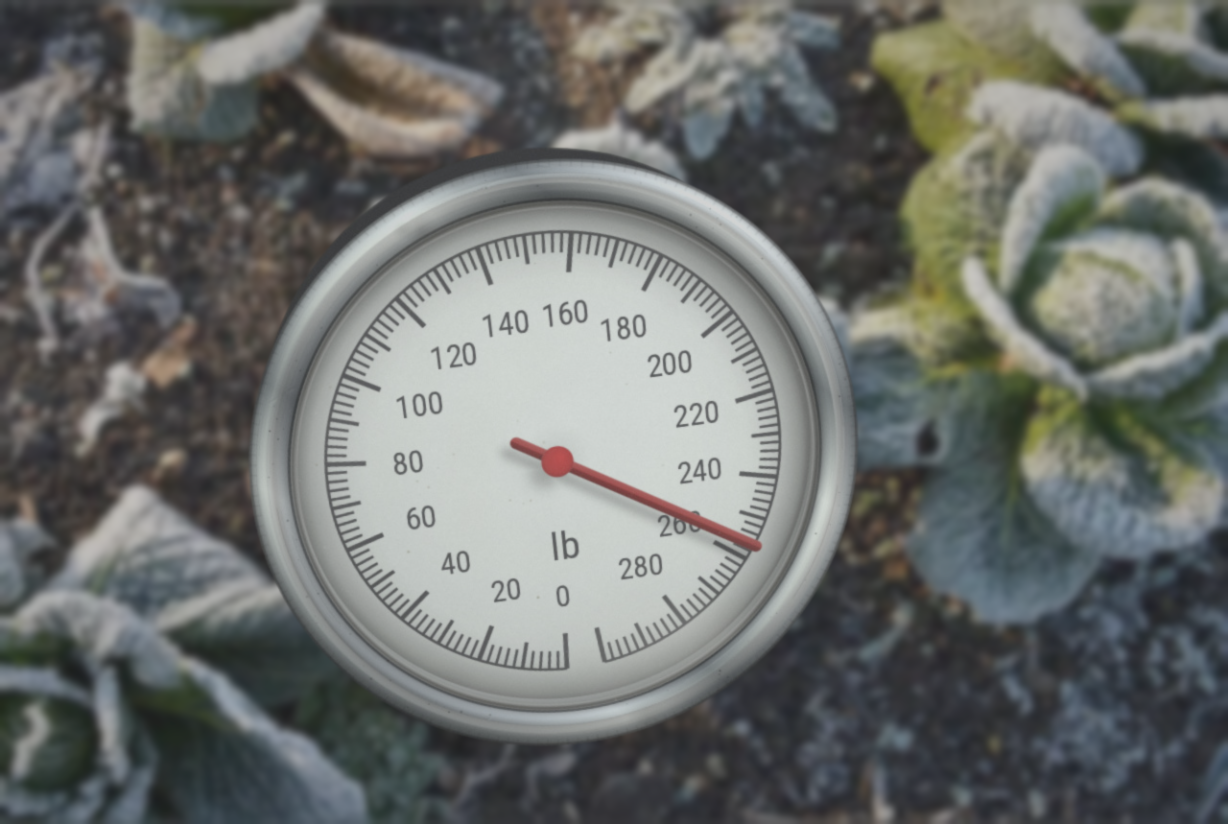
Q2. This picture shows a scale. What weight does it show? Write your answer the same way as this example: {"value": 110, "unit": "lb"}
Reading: {"value": 256, "unit": "lb"}
